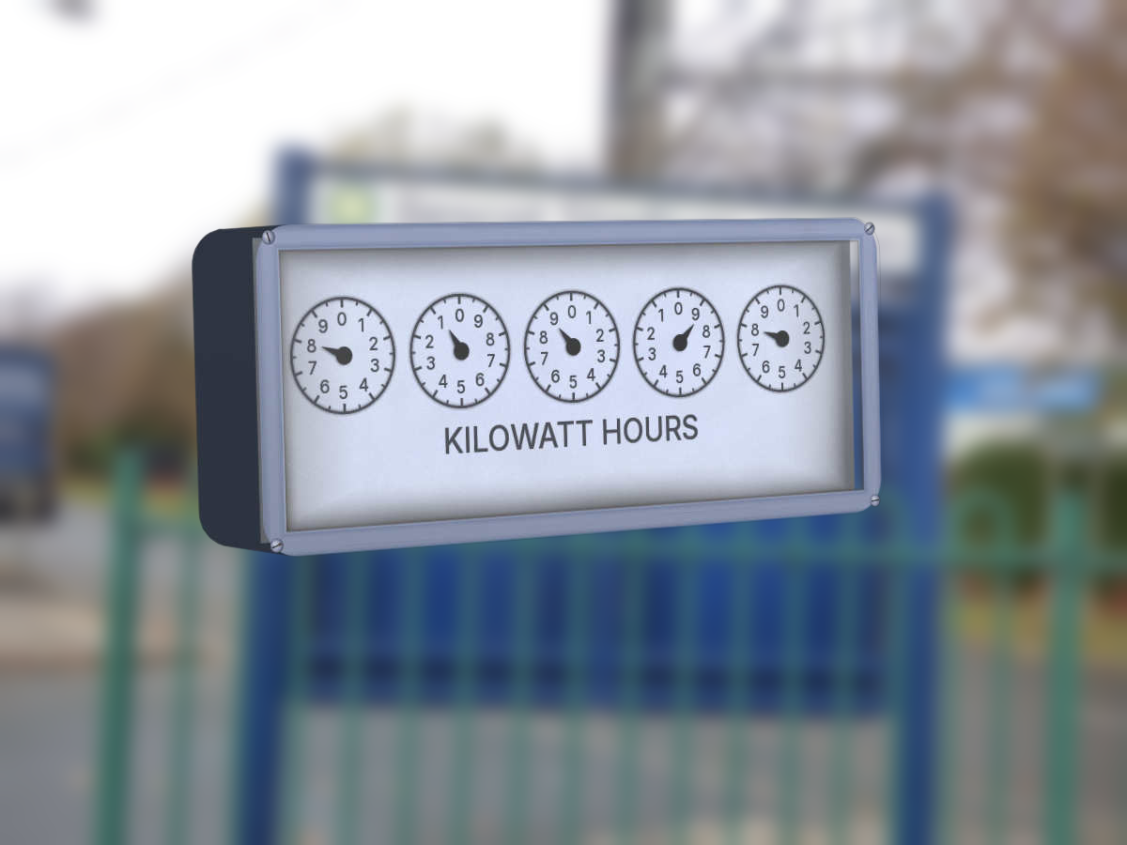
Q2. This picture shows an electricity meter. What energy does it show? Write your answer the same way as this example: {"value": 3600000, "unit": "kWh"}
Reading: {"value": 80888, "unit": "kWh"}
